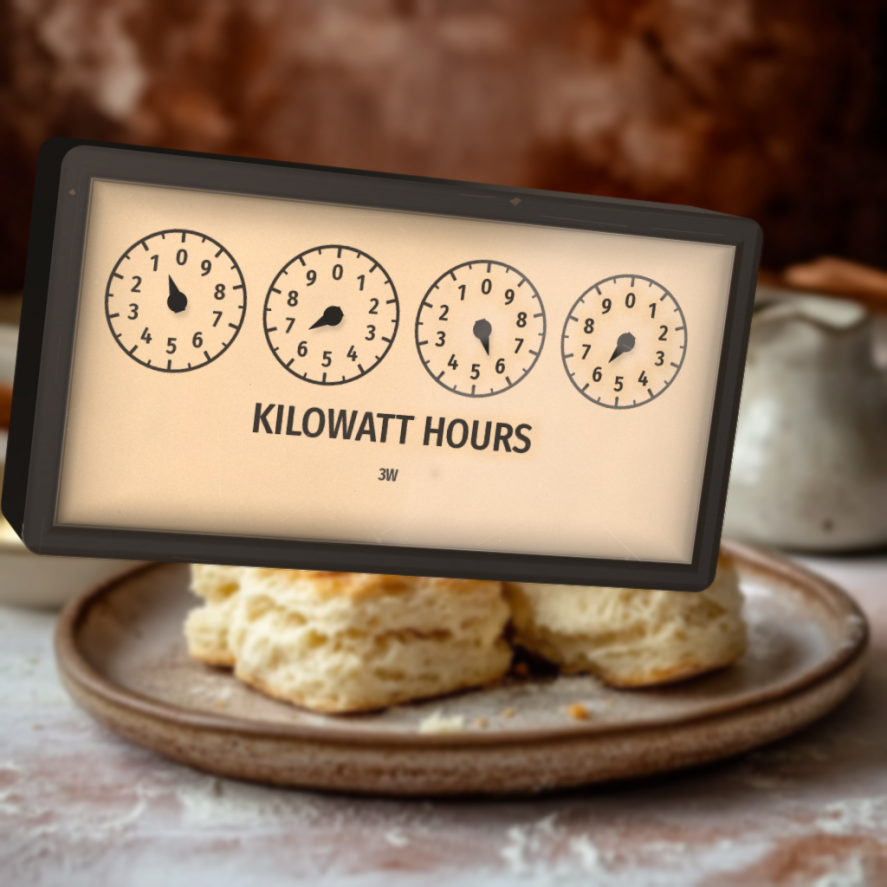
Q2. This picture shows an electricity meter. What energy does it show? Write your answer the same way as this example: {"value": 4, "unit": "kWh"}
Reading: {"value": 656, "unit": "kWh"}
